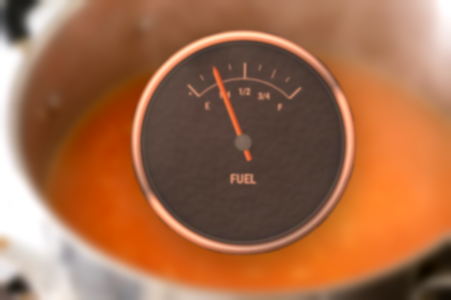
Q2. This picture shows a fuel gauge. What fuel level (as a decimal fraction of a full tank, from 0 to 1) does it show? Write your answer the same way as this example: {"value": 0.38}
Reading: {"value": 0.25}
